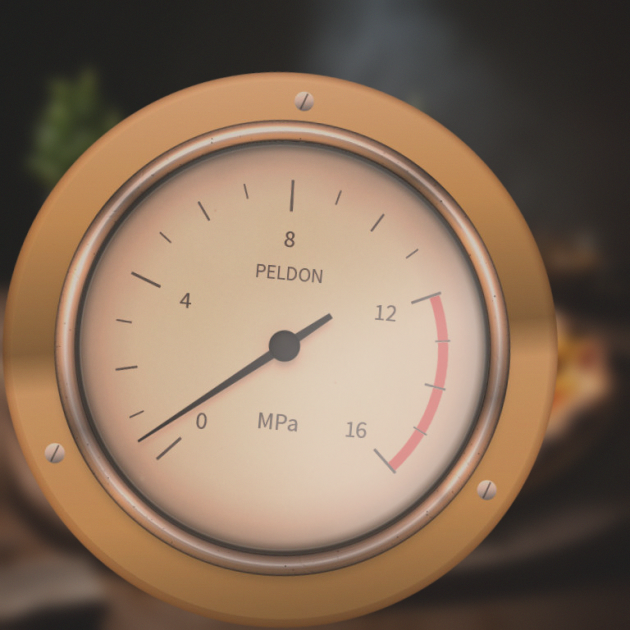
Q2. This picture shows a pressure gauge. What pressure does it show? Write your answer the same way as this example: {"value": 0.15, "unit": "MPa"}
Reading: {"value": 0.5, "unit": "MPa"}
